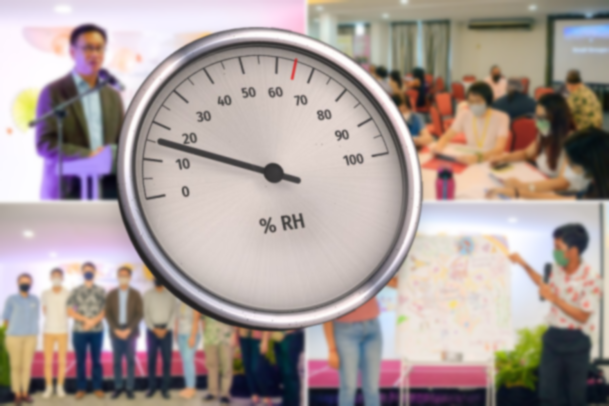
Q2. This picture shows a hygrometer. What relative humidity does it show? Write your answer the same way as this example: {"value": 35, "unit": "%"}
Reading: {"value": 15, "unit": "%"}
